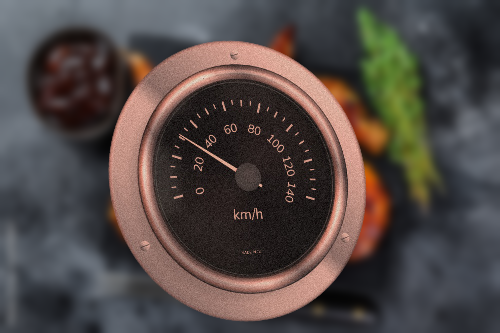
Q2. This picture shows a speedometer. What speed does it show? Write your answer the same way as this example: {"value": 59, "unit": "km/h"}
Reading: {"value": 30, "unit": "km/h"}
